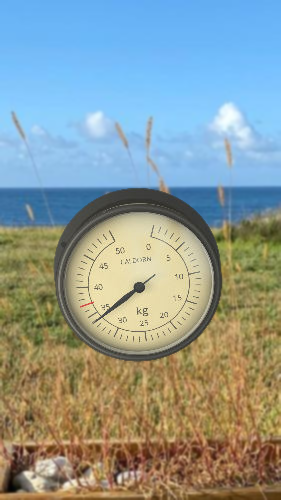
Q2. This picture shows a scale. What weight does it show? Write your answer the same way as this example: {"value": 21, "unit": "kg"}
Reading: {"value": 34, "unit": "kg"}
